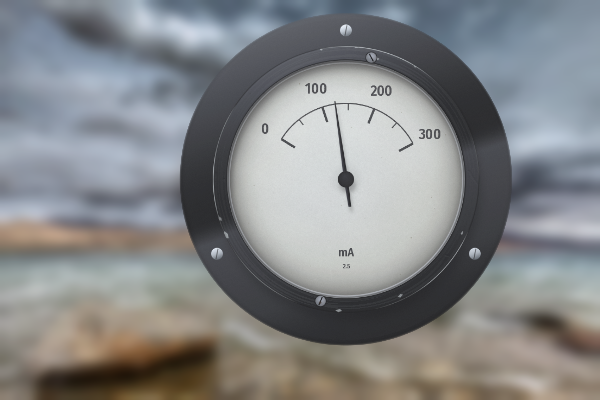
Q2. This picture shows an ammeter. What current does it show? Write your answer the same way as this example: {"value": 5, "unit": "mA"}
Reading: {"value": 125, "unit": "mA"}
